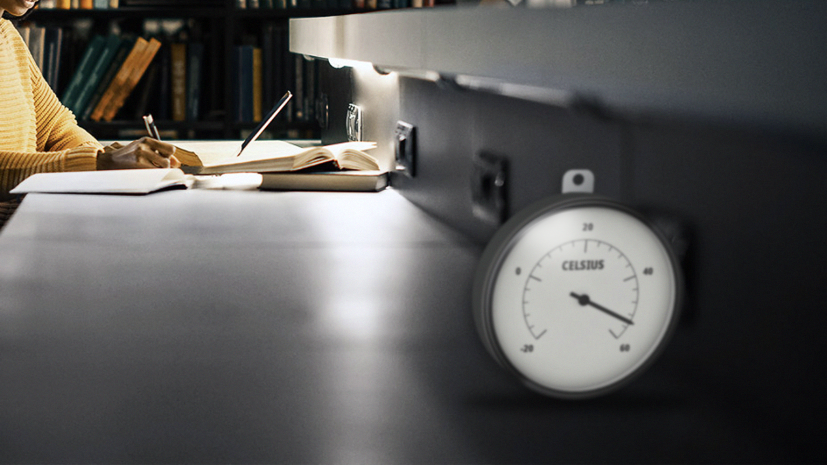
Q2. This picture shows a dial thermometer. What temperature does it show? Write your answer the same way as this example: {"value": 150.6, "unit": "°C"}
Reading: {"value": 54, "unit": "°C"}
